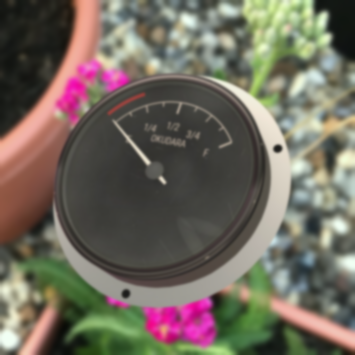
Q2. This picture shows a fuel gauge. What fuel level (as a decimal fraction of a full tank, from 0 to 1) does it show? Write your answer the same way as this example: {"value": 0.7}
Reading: {"value": 0}
